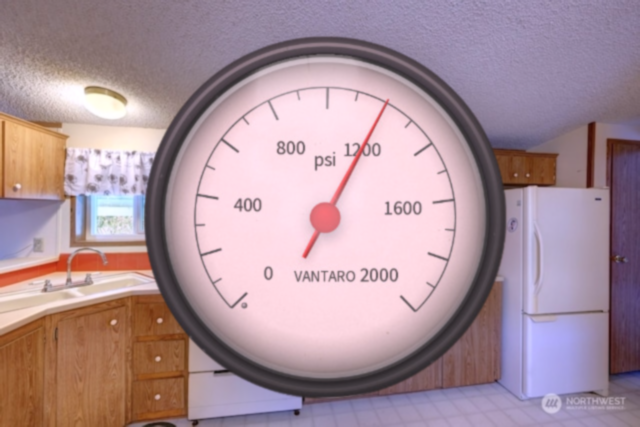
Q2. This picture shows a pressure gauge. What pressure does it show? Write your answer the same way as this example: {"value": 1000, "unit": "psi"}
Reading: {"value": 1200, "unit": "psi"}
